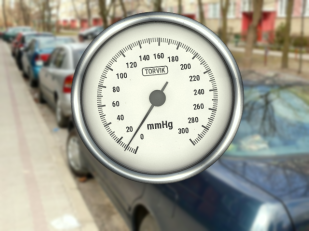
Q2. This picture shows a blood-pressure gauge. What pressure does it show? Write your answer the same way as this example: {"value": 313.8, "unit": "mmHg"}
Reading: {"value": 10, "unit": "mmHg"}
